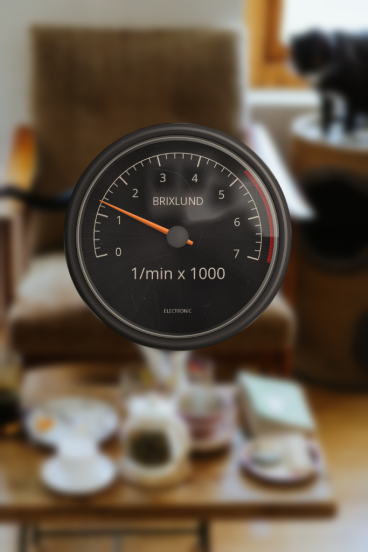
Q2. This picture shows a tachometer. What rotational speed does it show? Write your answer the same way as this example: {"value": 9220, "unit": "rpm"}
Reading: {"value": 1300, "unit": "rpm"}
